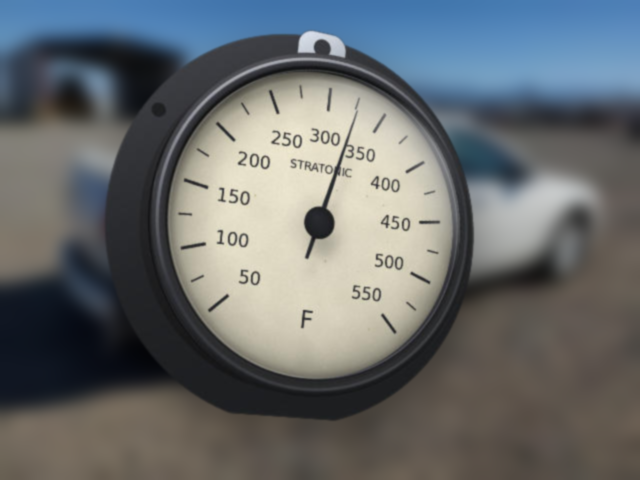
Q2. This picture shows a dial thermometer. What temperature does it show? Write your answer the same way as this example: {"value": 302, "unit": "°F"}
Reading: {"value": 325, "unit": "°F"}
